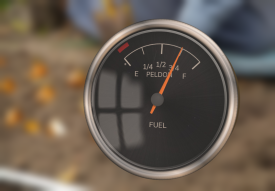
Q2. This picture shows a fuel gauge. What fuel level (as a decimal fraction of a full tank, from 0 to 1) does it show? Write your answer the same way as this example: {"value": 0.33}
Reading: {"value": 0.75}
